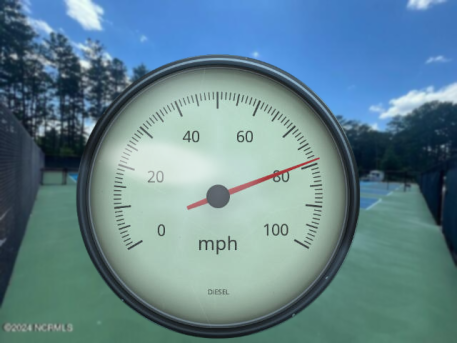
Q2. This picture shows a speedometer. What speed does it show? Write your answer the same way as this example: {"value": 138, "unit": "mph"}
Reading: {"value": 79, "unit": "mph"}
